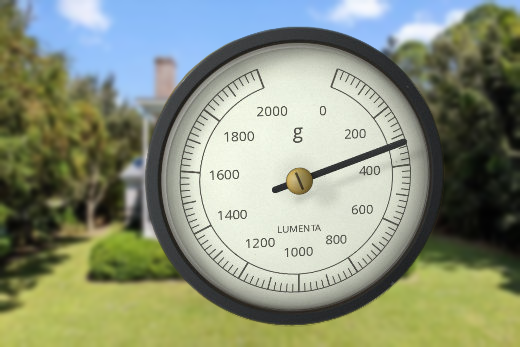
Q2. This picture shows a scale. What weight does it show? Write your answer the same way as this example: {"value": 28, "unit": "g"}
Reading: {"value": 320, "unit": "g"}
